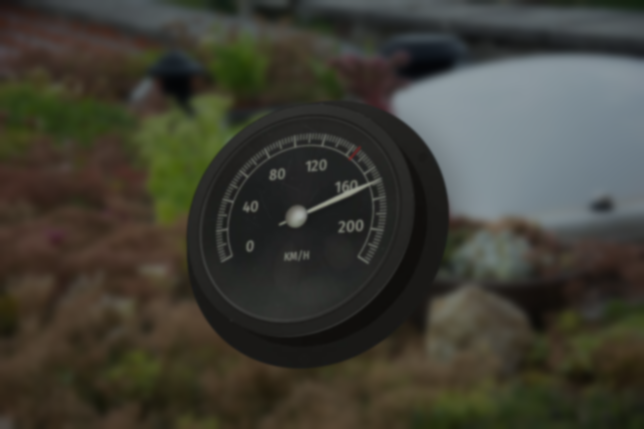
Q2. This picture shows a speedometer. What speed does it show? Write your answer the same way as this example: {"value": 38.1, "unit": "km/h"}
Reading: {"value": 170, "unit": "km/h"}
